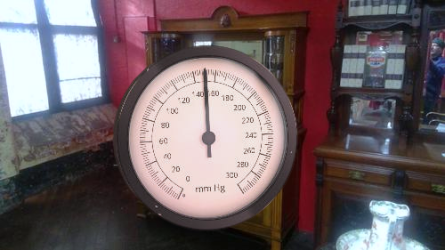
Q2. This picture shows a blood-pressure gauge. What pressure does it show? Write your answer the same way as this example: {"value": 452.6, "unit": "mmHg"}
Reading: {"value": 150, "unit": "mmHg"}
